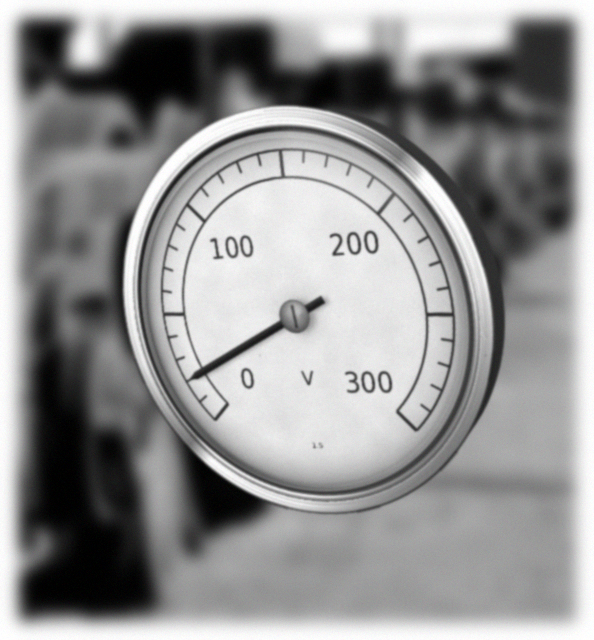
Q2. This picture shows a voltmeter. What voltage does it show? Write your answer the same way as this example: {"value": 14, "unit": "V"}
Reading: {"value": 20, "unit": "V"}
